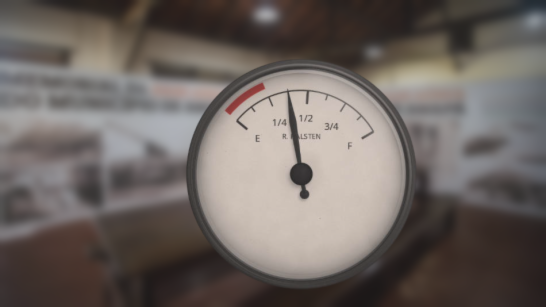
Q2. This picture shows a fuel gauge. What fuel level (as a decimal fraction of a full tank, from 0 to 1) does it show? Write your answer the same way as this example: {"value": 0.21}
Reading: {"value": 0.375}
